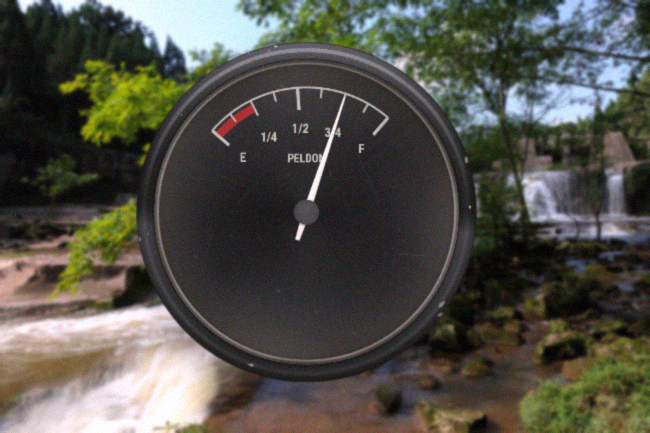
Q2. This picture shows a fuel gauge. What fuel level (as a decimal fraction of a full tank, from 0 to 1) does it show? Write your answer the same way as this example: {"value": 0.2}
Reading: {"value": 0.75}
